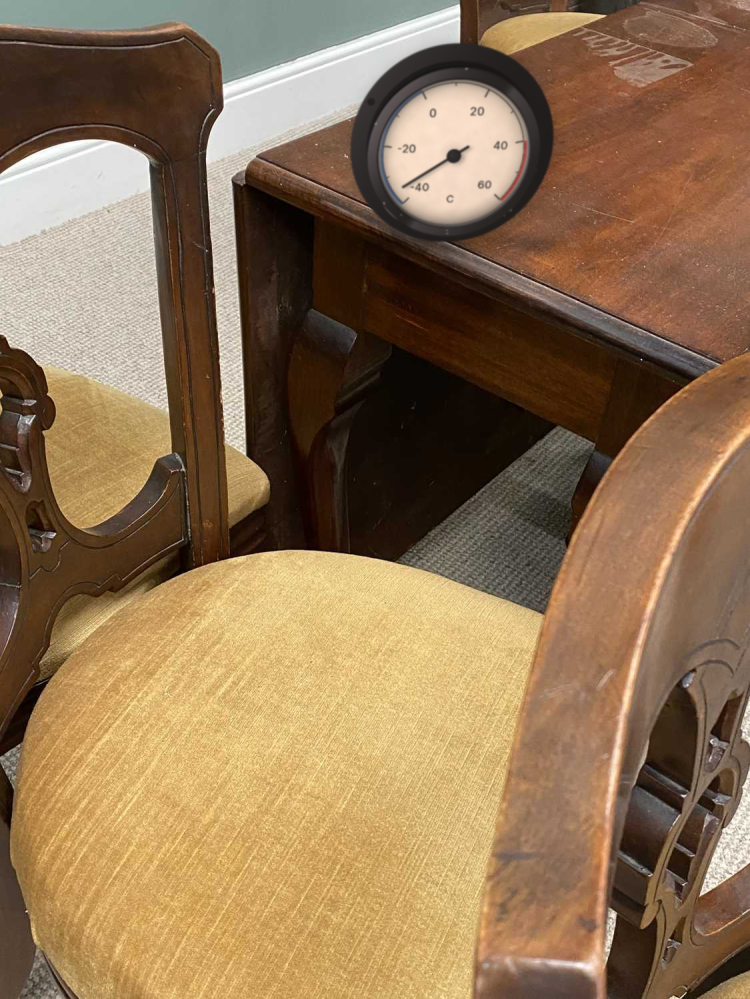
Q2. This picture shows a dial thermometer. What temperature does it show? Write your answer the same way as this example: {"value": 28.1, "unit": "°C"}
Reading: {"value": -35, "unit": "°C"}
